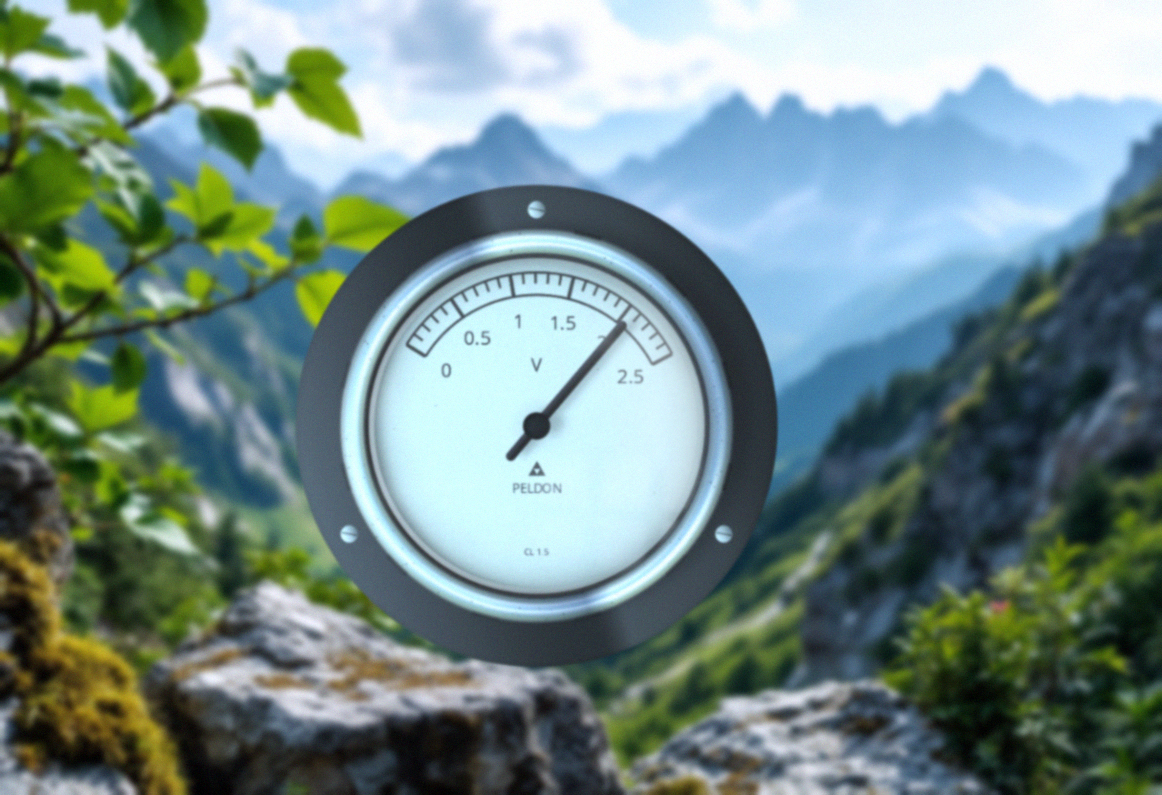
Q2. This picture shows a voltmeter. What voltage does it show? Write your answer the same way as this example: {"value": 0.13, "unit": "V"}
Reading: {"value": 2.05, "unit": "V"}
